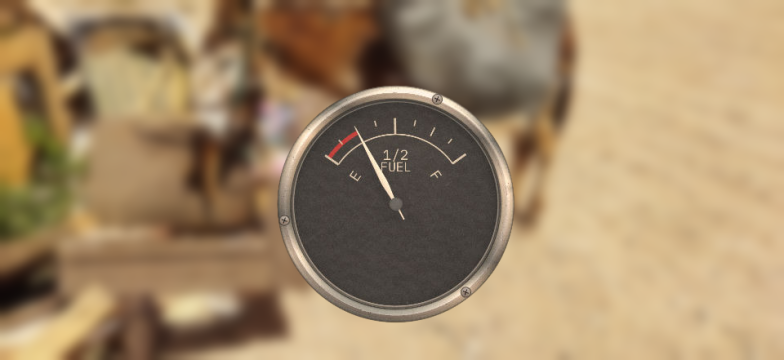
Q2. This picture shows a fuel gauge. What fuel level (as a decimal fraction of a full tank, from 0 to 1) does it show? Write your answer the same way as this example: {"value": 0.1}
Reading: {"value": 0.25}
